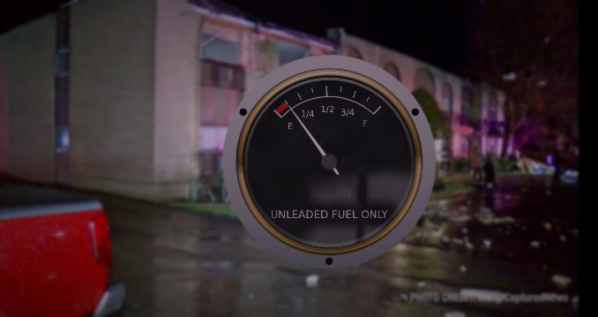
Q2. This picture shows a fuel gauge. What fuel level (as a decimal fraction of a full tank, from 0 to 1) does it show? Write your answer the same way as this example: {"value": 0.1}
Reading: {"value": 0.125}
